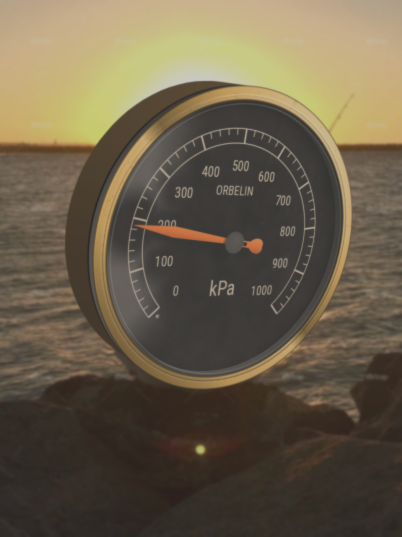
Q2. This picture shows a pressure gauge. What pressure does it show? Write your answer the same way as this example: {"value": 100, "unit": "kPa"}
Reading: {"value": 190, "unit": "kPa"}
